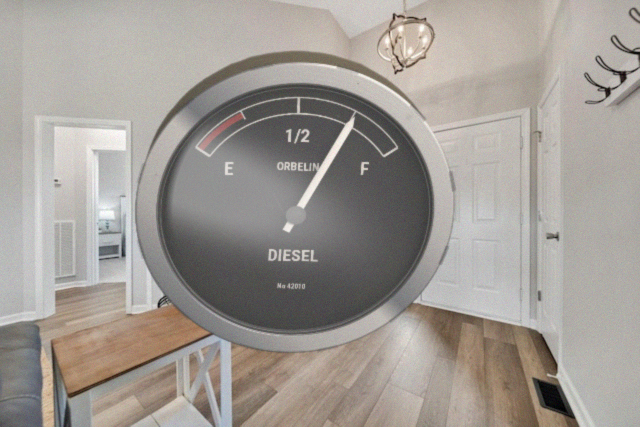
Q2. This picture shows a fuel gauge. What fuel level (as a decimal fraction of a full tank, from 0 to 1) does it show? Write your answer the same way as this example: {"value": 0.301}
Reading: {"value": 0.75}
